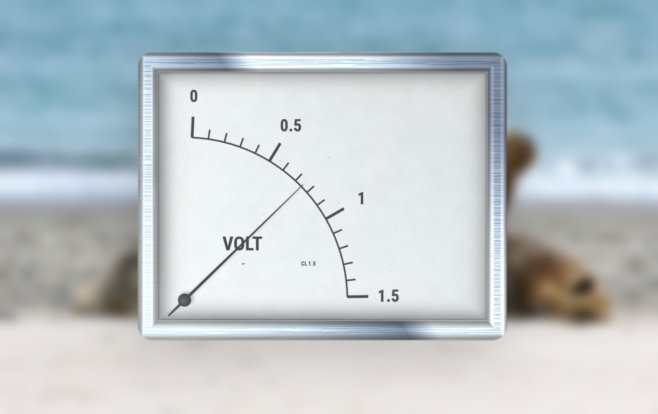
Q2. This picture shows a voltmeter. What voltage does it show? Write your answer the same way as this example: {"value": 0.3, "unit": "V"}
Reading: {"value": 0.75, "unit": "V"}
